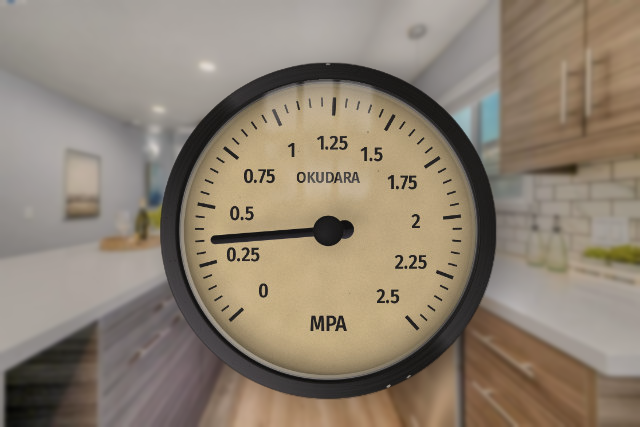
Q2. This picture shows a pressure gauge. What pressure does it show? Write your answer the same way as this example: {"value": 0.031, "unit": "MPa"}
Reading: {"value": 0.35, "unit": "MPa"}
